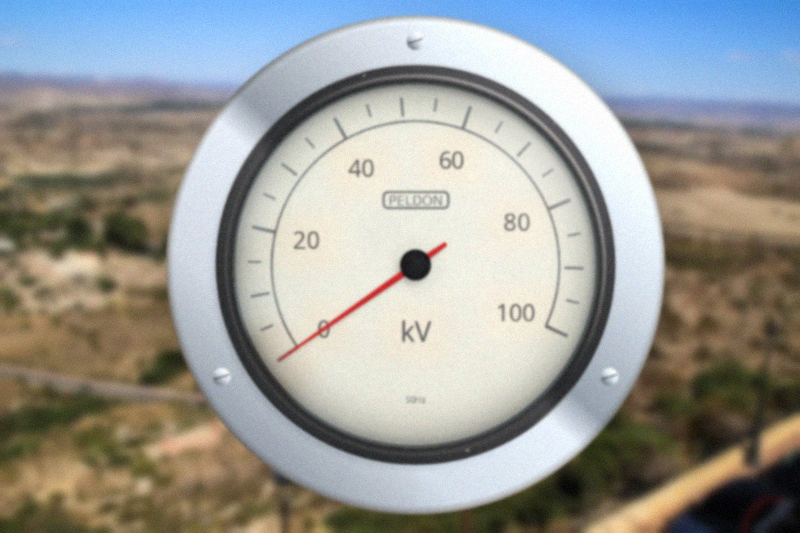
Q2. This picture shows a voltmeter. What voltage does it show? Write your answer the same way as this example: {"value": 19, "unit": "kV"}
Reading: {"value": 0, "unit": "kV"}
